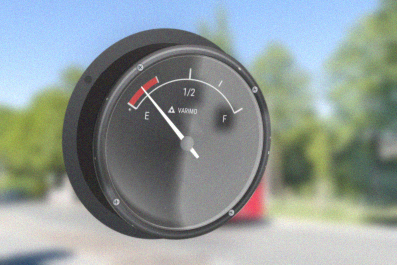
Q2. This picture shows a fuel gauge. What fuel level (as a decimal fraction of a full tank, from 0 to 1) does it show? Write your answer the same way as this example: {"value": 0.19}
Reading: {"value": 0.125}
